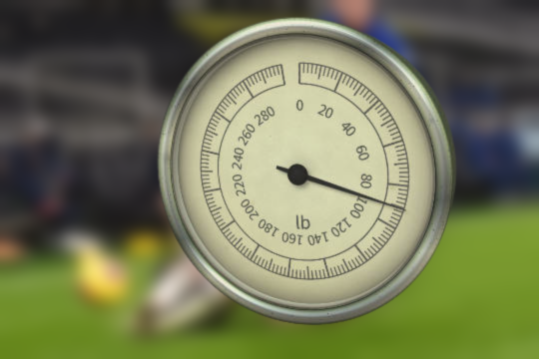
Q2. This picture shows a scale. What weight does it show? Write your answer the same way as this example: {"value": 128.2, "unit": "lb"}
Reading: {"value": 90, "unit": "lb"}
